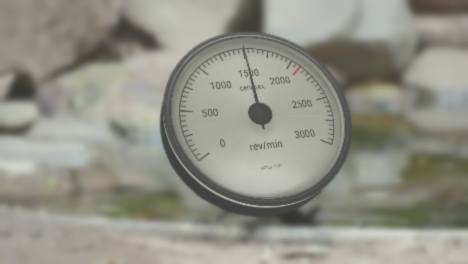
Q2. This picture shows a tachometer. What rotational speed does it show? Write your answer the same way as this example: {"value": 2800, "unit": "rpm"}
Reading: {"value": 1500, "unit": "rpm"}
